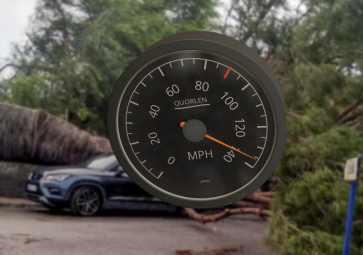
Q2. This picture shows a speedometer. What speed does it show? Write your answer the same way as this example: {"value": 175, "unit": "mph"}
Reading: {"value": 135, "unit": "mph"}
